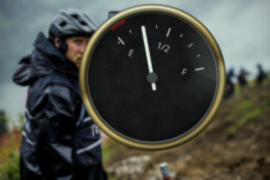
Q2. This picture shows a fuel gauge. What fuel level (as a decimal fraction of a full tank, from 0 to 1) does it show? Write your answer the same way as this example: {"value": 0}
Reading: {"value": 0.25}
